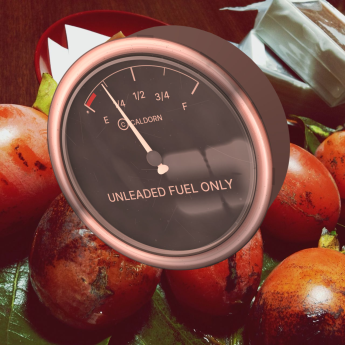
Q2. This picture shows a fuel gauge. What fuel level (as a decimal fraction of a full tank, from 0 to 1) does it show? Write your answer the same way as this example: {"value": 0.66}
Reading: {"value": 0.25}
